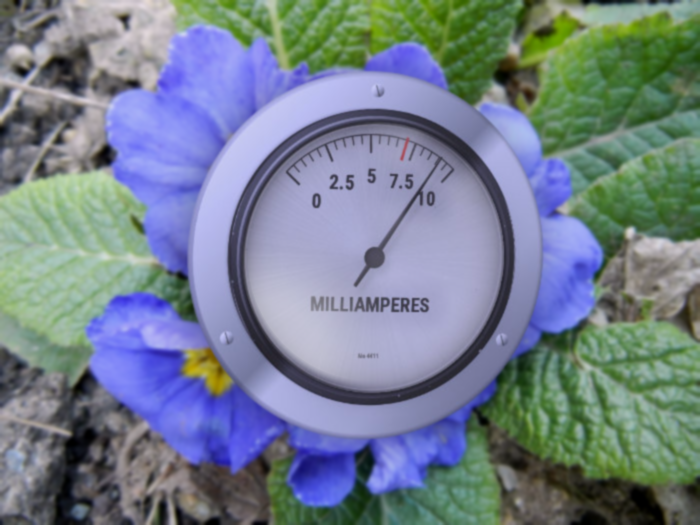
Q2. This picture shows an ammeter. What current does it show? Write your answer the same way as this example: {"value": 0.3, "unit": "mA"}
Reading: {"value": 9, "unit": "mA"}
